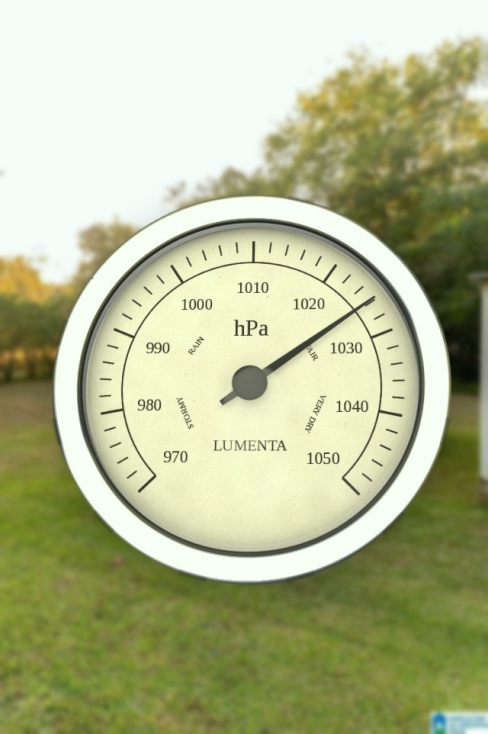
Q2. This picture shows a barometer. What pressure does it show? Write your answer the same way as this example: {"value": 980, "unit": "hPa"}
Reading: {"value": 1026, "unit": "hPa"}
